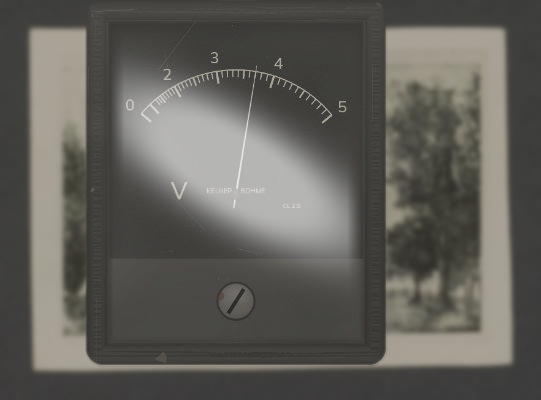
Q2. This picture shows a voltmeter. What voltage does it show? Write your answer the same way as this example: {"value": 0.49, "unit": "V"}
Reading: {"value": 3.7, "unit": "V"}
